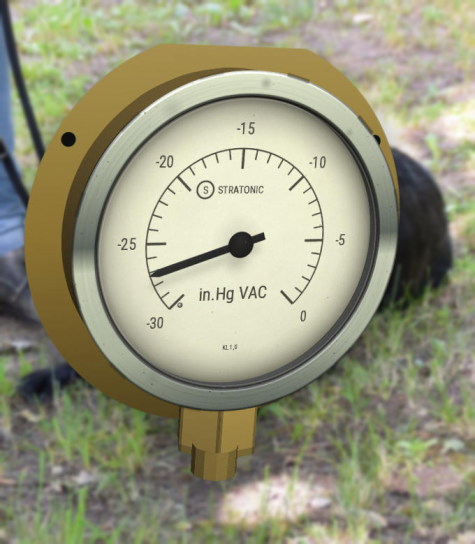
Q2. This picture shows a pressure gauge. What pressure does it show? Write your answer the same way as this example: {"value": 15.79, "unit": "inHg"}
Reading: {"value": -27, "unit": "inHg"}
